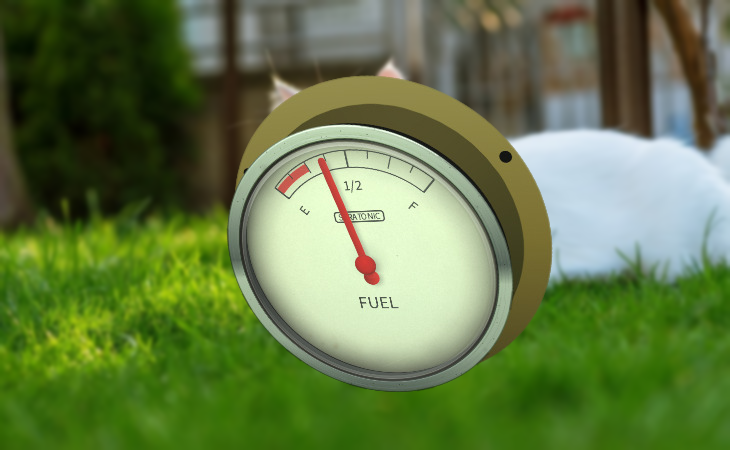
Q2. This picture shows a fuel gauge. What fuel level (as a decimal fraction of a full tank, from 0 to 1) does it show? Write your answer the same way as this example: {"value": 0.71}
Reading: {"value": 0.375}
